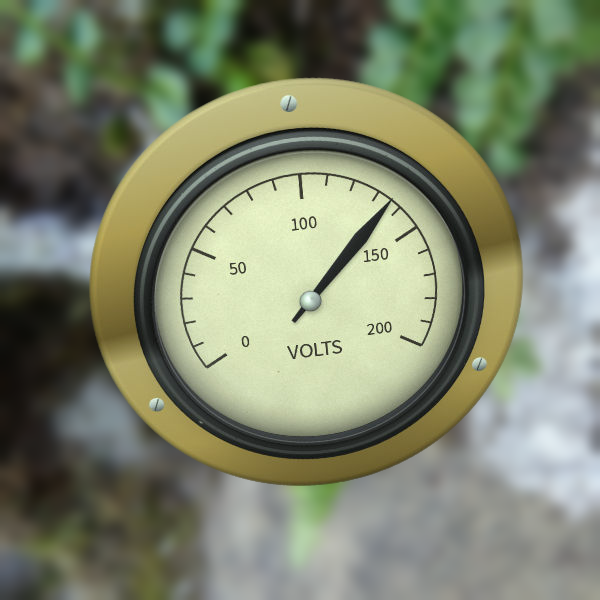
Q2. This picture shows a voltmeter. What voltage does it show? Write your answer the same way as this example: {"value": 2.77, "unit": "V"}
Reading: {"value": 135, "unit": "V"}
